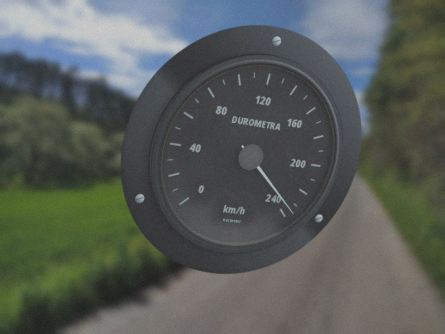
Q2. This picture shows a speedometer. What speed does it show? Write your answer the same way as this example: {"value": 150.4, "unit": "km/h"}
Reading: {"value": 235, "unit": "km/h"}
